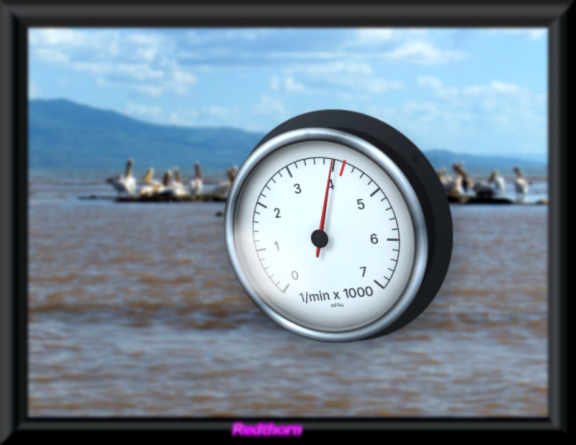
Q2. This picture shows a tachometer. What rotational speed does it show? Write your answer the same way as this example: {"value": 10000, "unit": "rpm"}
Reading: {"value": 4000, "unit": "rpm"}
